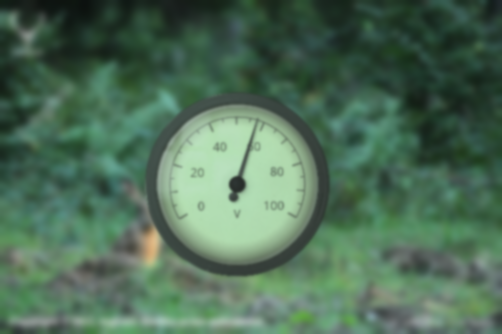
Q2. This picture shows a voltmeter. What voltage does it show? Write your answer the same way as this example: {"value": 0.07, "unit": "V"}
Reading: {"value": 57.5, "unit": "V"}
